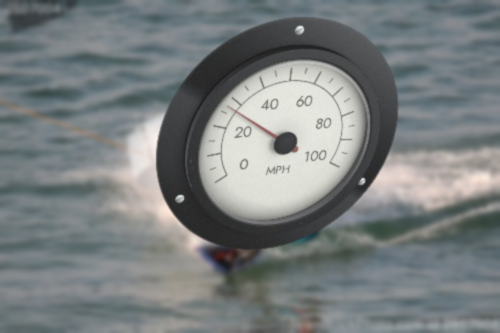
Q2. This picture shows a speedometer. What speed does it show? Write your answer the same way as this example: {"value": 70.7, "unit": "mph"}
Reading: {"value": 27.5, "unit": "mph"}
